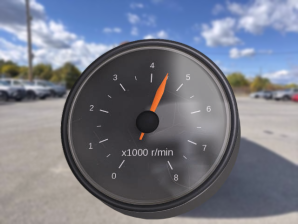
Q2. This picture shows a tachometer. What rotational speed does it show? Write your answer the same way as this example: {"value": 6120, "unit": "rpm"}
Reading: {"value": 4500, "unit": "rpm"}
